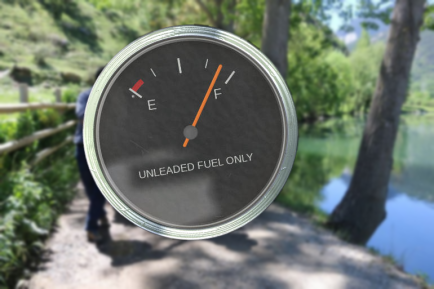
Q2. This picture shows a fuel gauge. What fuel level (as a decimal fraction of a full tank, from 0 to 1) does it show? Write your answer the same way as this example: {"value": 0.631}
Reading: {"value": 0.875}
